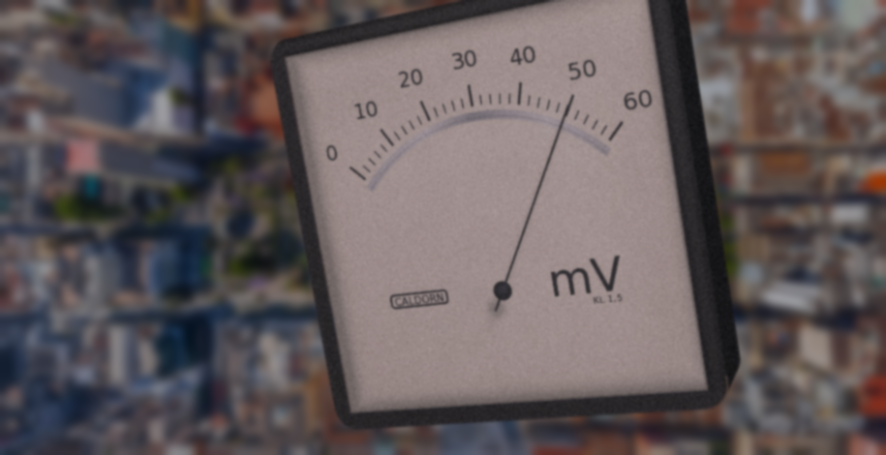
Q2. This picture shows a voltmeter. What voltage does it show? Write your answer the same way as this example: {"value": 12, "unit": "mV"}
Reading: {"value": 50, "unit": "mV"}
